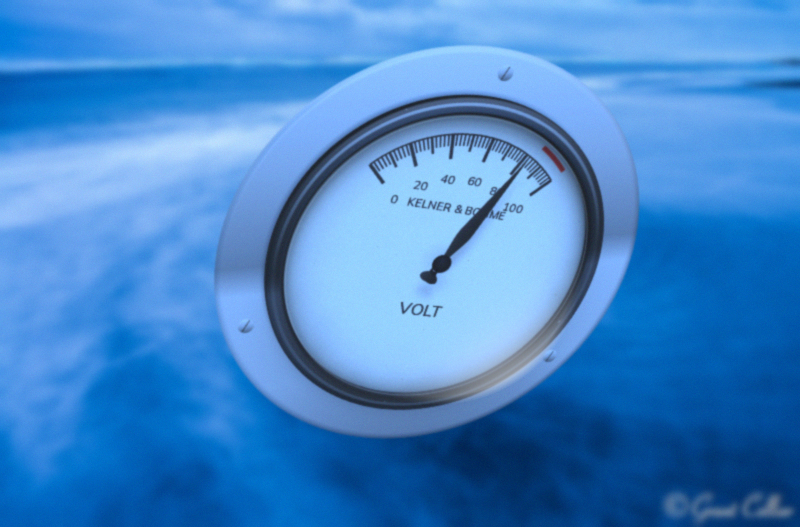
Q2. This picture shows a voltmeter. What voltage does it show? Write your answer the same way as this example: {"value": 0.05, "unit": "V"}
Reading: {"value": 80, "unit": "V"}
